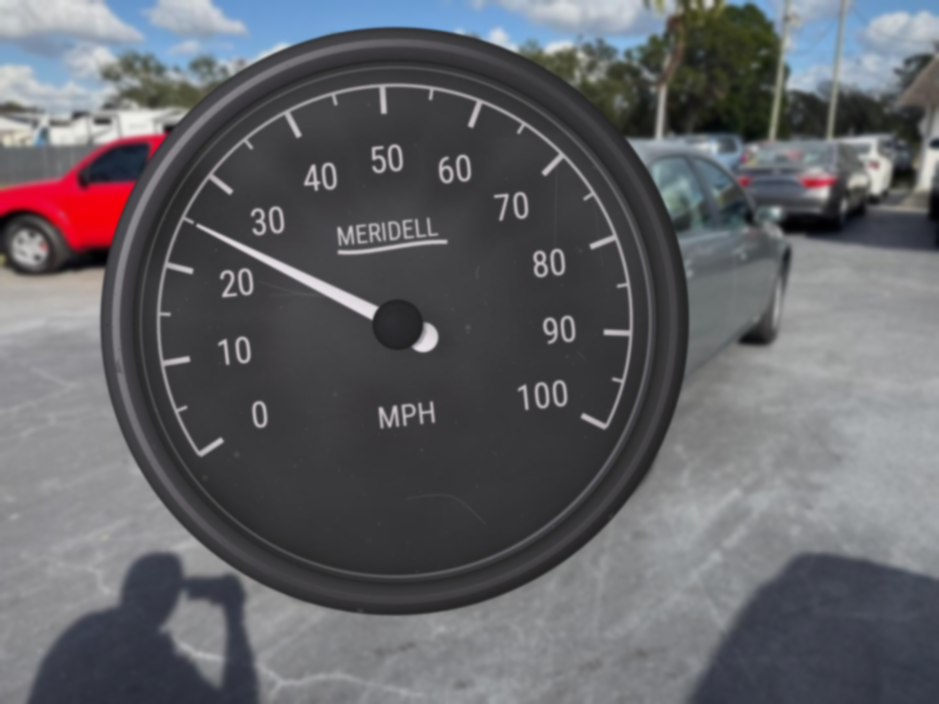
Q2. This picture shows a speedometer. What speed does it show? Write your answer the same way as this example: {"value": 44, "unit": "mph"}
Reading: {"value": 25, "unit": "mph"}
